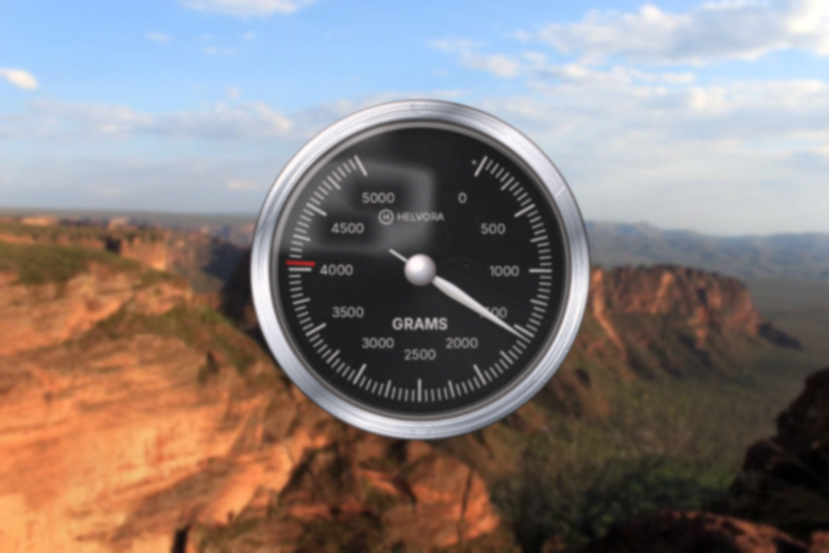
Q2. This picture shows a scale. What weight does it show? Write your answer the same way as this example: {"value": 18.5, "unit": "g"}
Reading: {"value": 1550, "unit": "g"}
